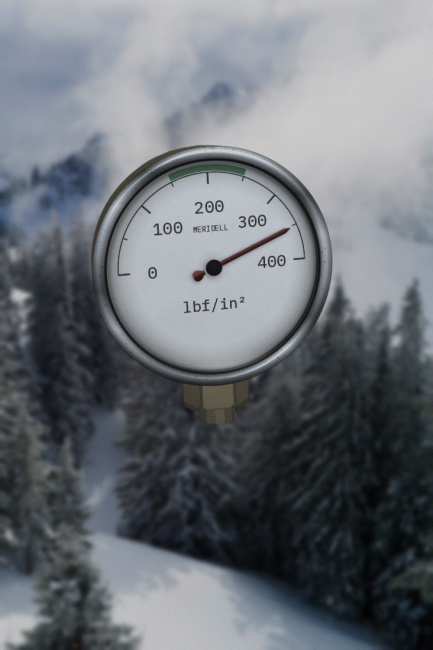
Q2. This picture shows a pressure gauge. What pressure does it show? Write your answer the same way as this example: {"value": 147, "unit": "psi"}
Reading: {"value": 350, "unit": "psi"}
